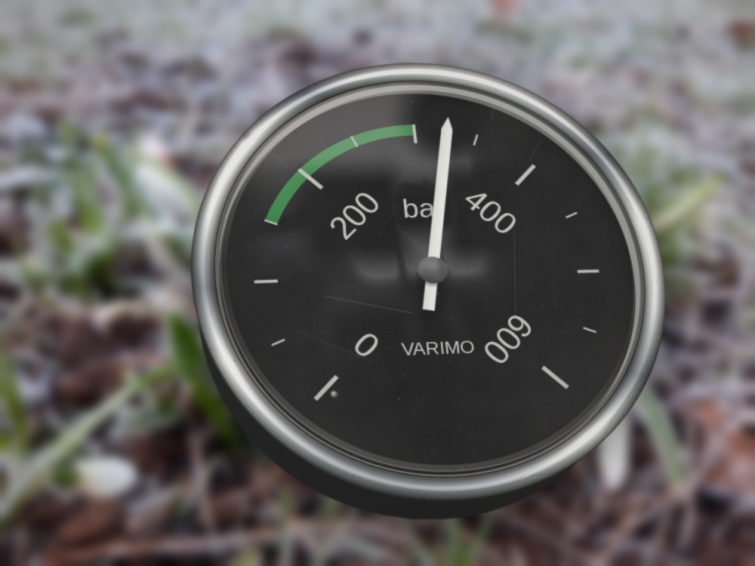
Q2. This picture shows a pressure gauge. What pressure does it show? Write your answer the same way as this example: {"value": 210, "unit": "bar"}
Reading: {"value": 325, "unit": "bar"}
